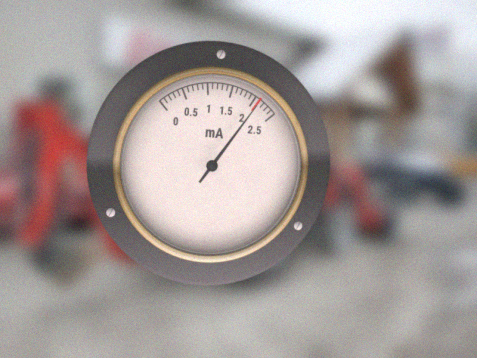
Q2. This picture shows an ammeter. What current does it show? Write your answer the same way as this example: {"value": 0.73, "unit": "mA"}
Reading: {"value": 2.1, "unit": "mA"}
